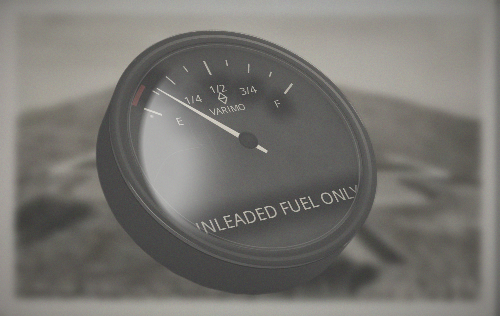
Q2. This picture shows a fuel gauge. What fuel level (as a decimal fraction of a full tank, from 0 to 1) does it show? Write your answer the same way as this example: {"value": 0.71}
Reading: {"value": 0.125}
